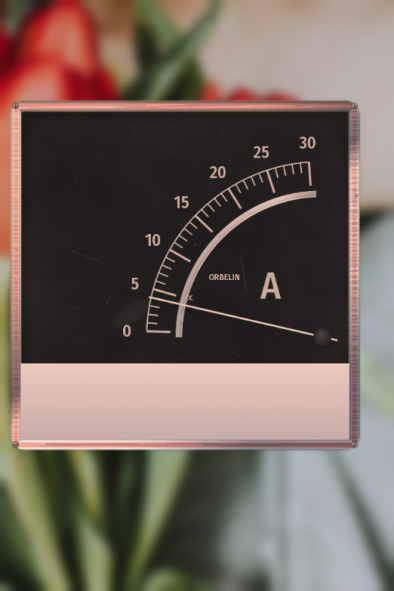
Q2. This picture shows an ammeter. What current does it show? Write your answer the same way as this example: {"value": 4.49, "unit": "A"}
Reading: {"value": 4, "unit": "A"}
